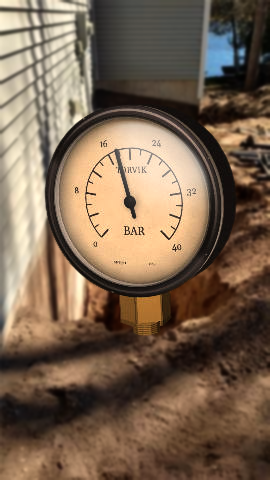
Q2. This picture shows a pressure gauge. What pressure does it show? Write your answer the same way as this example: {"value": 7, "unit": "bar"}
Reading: {"value": 18, "unit": "bar"}
